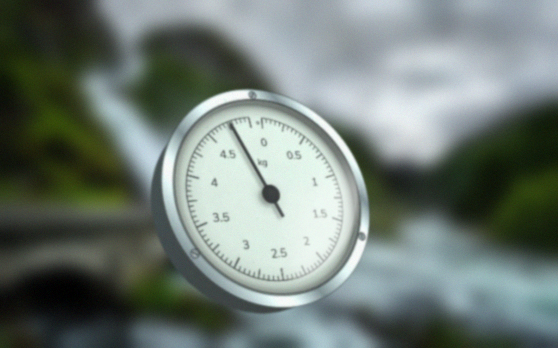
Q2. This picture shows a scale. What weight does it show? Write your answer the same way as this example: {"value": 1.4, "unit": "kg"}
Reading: {"value": 4.75, "unit": "kg"}
